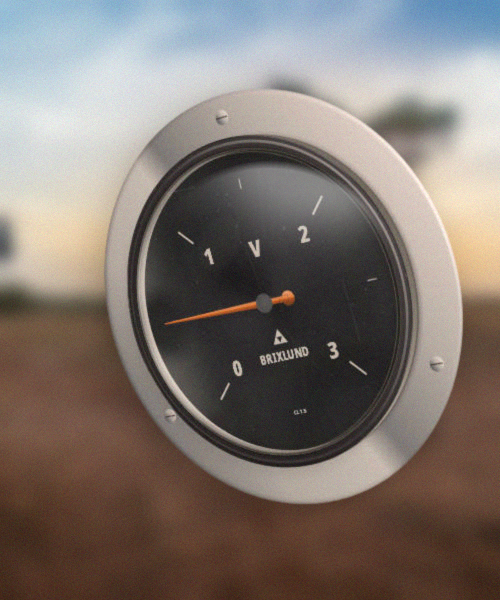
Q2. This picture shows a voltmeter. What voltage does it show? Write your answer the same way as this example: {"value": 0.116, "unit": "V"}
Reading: {"value": 0.5, "unit": "V"}
